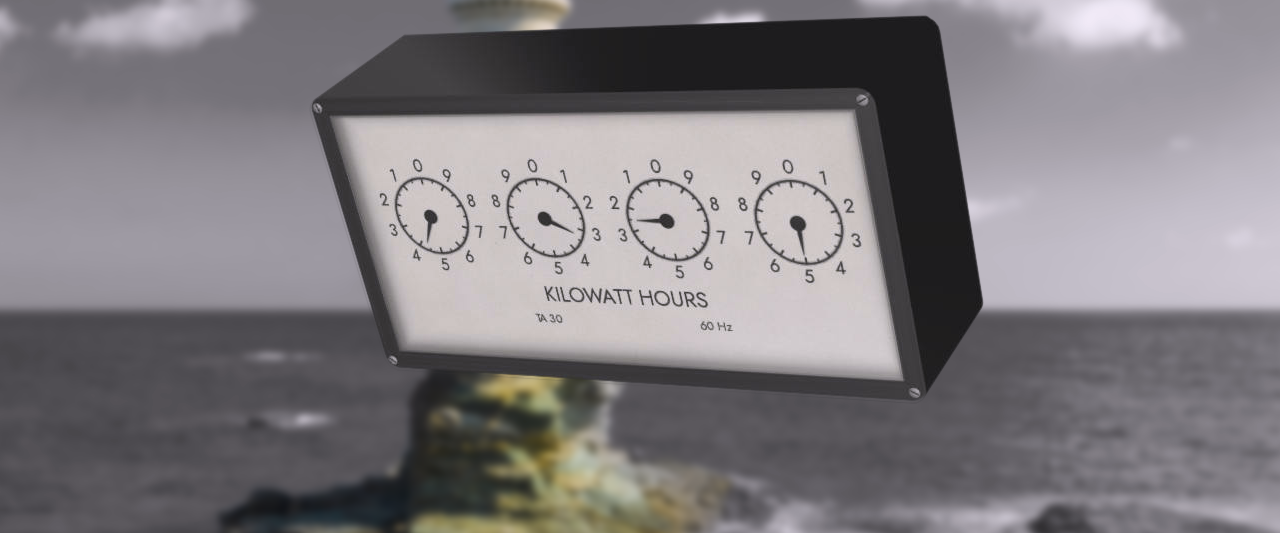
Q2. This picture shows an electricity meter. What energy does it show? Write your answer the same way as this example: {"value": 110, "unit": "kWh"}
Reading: {"value": 4325, "unit": "kWh"}
